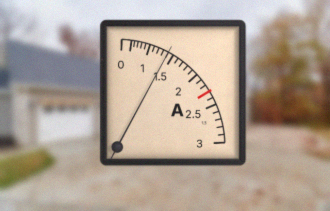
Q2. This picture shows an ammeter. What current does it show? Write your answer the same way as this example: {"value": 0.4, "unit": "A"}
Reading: {"value": 1.4, "unit": "A"}
